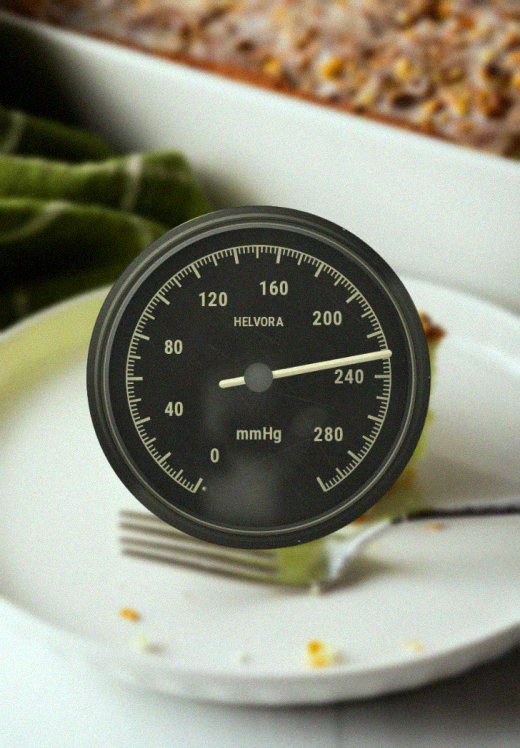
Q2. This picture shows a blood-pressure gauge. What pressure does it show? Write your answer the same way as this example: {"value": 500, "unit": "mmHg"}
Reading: {"value": 230, "unit": "mmHg"}
